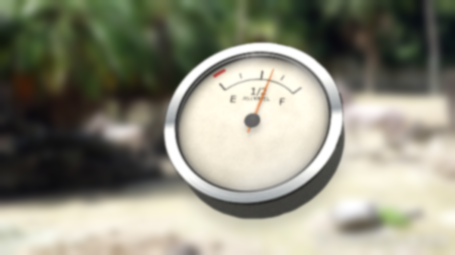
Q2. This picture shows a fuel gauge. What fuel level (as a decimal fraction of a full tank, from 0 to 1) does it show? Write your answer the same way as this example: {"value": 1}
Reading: {"value": 0.625}
